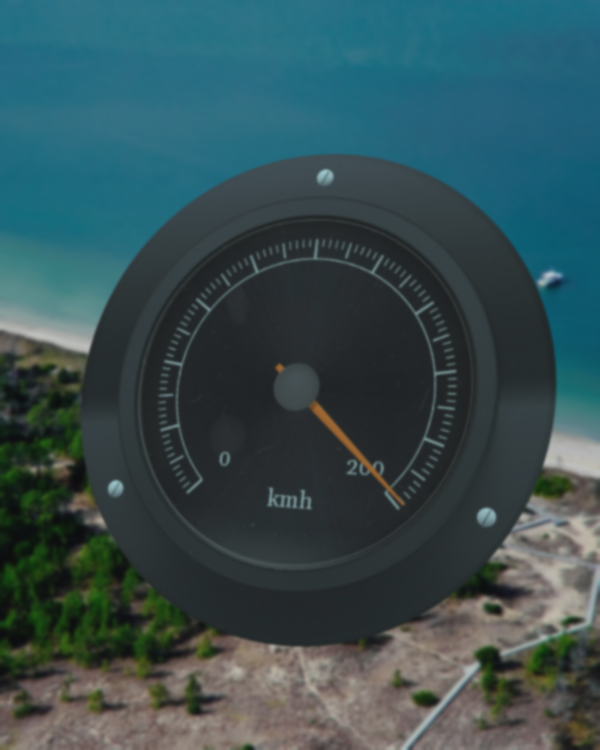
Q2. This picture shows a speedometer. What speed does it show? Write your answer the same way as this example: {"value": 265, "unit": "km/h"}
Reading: {"value": 198, "unit": "km/h"}
